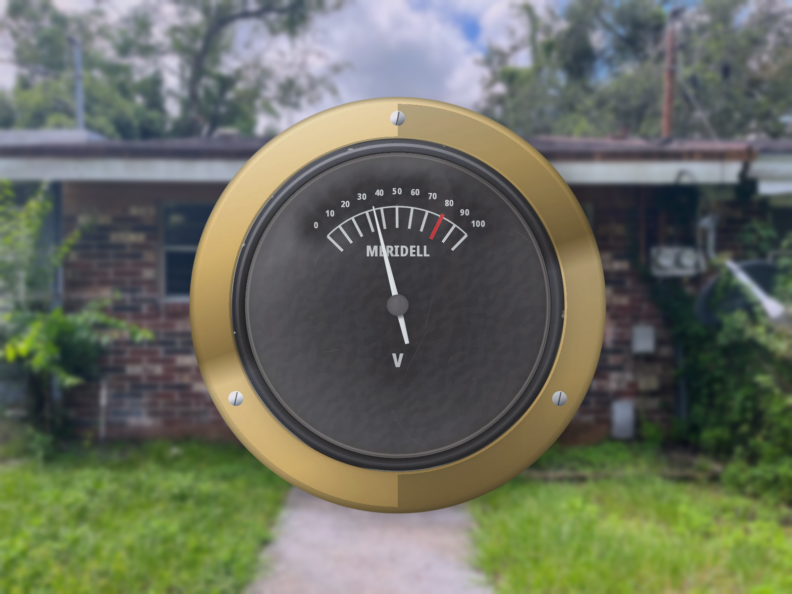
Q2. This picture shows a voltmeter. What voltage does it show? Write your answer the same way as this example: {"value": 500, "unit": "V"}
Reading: {"value": 35, "unit": "V"}
